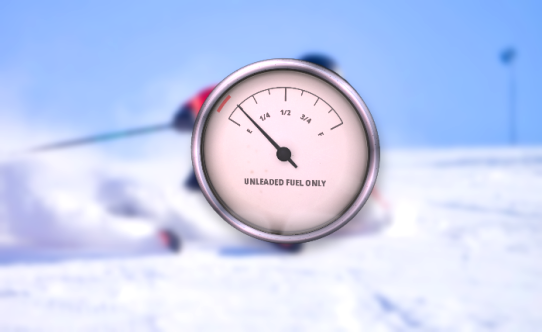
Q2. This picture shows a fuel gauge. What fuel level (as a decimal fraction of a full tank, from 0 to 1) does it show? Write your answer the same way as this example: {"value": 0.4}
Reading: {"value": 0.125}
